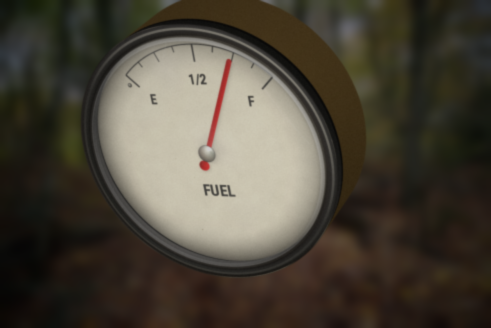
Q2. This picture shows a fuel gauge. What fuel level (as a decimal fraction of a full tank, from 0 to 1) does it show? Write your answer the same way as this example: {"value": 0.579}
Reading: {"value": 0.75}
